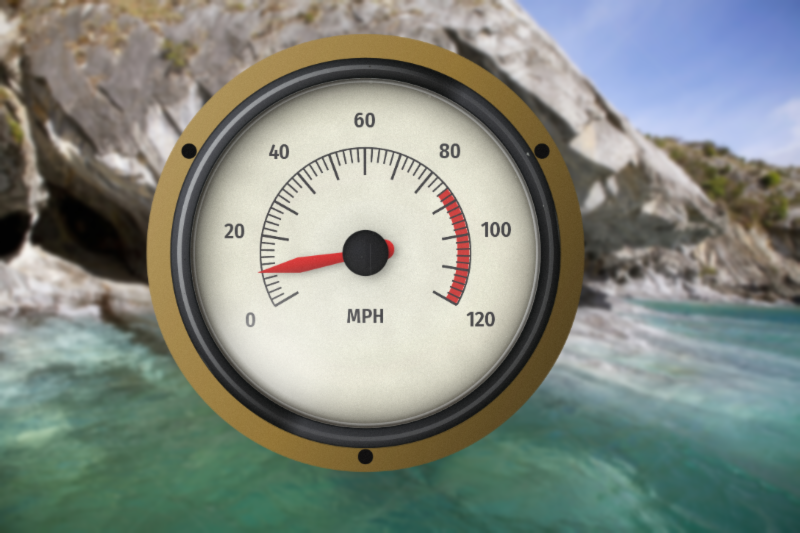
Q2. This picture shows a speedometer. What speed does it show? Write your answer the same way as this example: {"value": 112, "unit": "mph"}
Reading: {"value": 10, "unit": "mph"}
